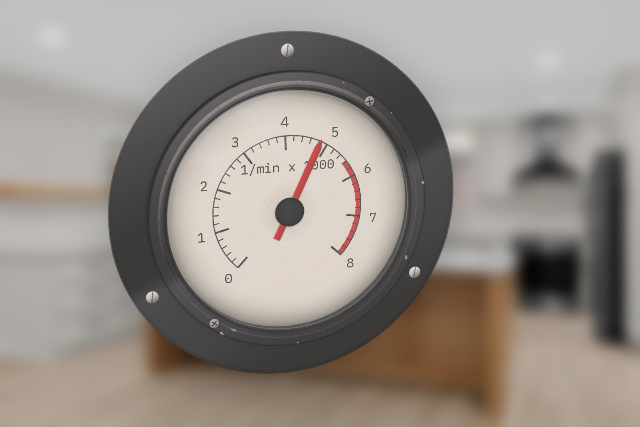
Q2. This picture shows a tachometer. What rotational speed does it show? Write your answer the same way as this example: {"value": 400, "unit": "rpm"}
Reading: {"value": 4800, "unit": "rpm"}
